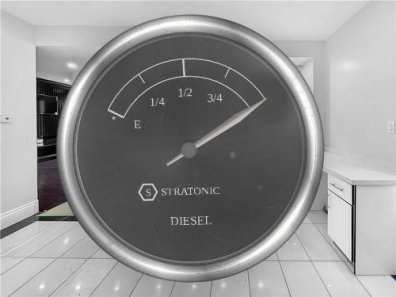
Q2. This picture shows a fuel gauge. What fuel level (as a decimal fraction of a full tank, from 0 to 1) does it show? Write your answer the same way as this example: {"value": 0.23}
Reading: {"value": 1}
